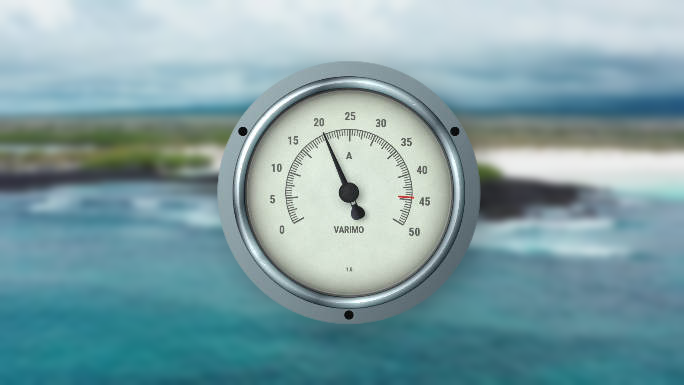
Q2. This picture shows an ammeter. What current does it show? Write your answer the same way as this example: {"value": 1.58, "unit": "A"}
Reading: {"value": 20, "unit": "A"}
